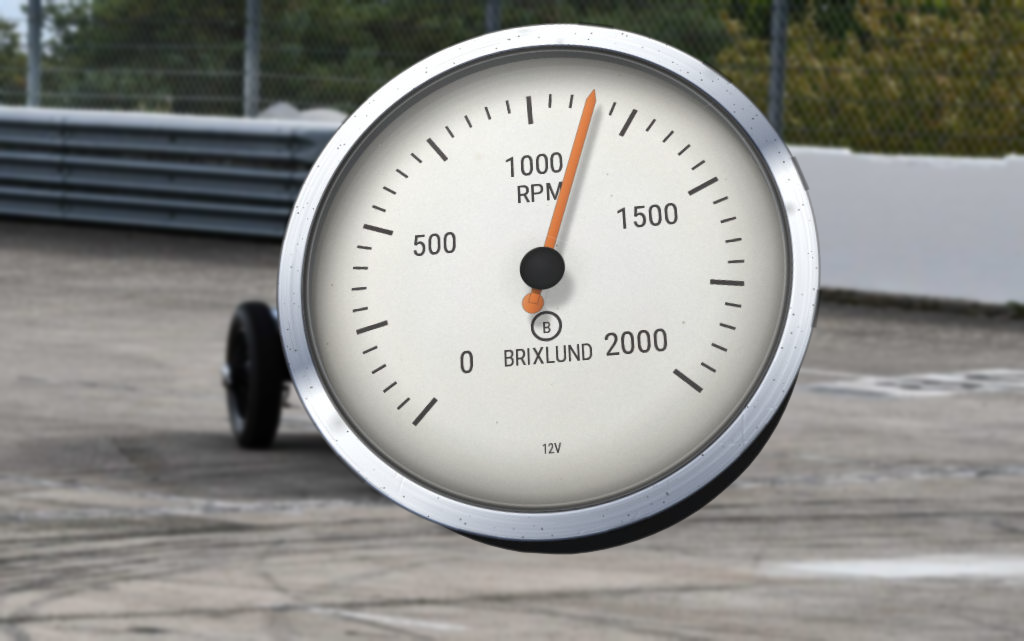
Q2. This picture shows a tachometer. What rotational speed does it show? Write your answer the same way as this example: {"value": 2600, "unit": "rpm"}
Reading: {"value": 1150, "unit": "rpm"}
